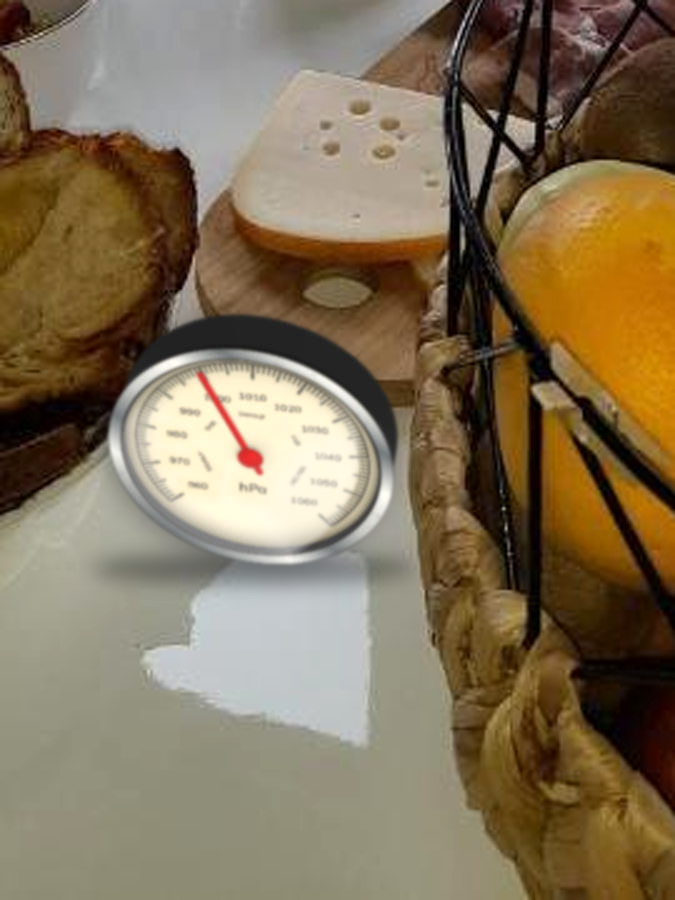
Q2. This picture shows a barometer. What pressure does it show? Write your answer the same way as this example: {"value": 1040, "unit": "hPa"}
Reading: {"value": 1000, "unit": "hPa"}
